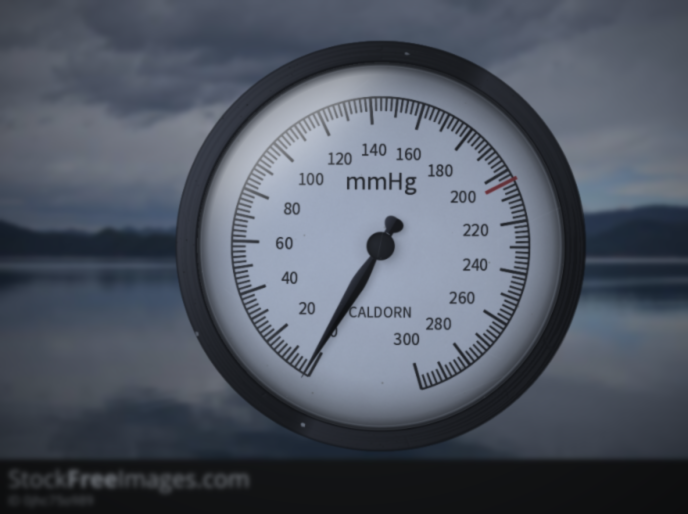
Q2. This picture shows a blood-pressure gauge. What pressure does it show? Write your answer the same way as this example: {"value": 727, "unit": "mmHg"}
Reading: {"value": 2, "unit": "mmHg"}
